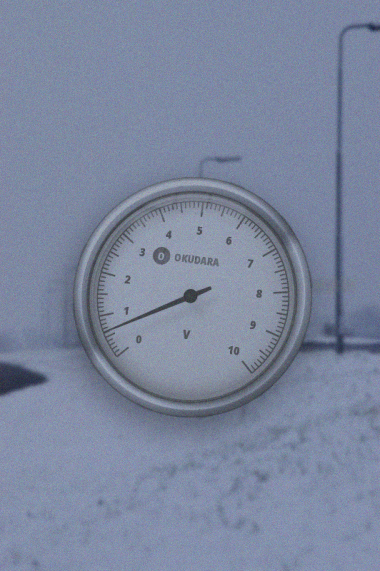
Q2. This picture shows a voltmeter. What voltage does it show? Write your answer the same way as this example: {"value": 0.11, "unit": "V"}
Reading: {"value": 0.6, "unit": "V"}
